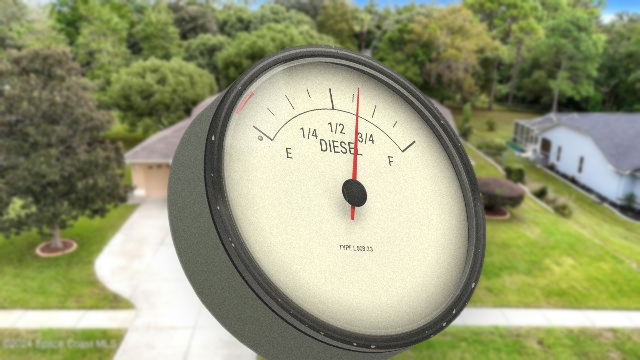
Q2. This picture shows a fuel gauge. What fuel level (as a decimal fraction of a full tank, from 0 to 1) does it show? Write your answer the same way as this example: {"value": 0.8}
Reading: {"value": 0.625}
